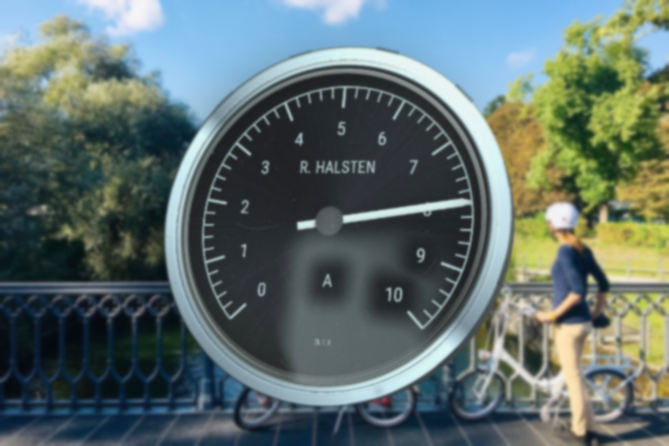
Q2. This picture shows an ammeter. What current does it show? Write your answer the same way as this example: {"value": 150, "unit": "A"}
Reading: {"value": 8, "unit": "A"}
